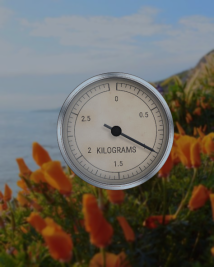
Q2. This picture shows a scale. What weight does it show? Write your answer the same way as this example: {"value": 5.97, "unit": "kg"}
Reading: {"value": 1, "unit": "kg"}
